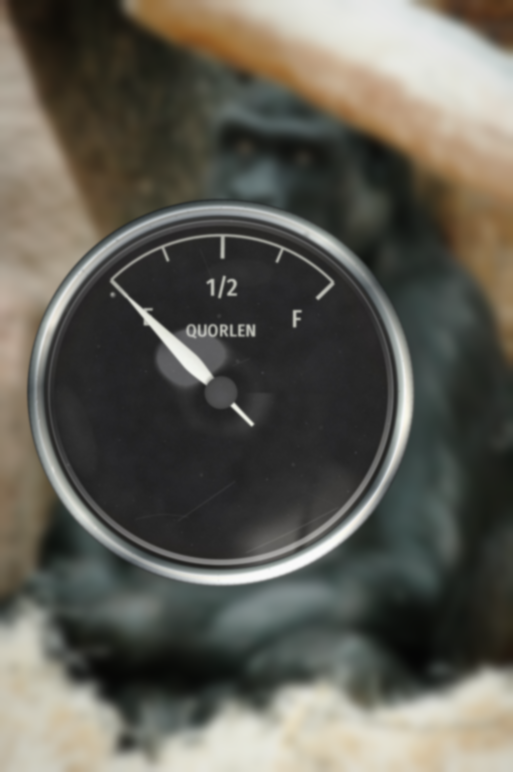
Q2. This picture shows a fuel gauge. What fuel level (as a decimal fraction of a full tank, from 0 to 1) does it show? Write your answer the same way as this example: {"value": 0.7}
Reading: {"value": 0}
